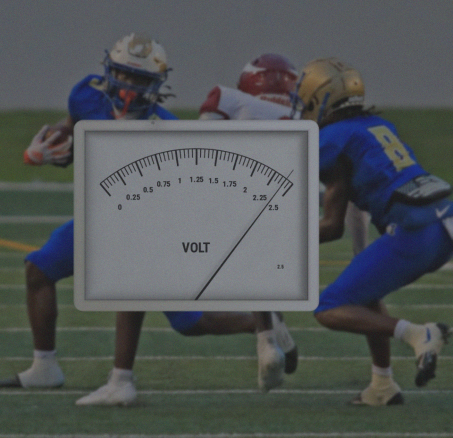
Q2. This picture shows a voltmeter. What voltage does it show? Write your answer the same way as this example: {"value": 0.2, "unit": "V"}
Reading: {"value": 2.4, "unit": "V"}
